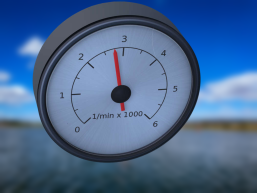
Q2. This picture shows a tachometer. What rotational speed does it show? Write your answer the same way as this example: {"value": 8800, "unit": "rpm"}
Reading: {"value": 2750, "unit": "rpm"}
